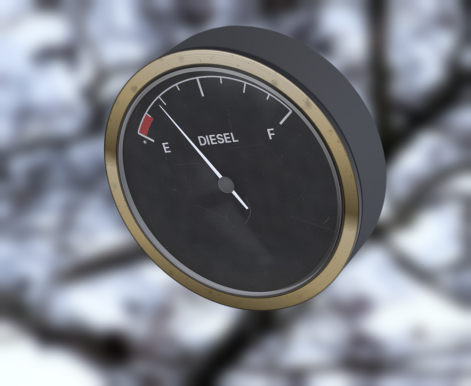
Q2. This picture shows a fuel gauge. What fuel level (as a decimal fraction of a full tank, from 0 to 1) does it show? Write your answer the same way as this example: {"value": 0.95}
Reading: {"value": 0.25}
